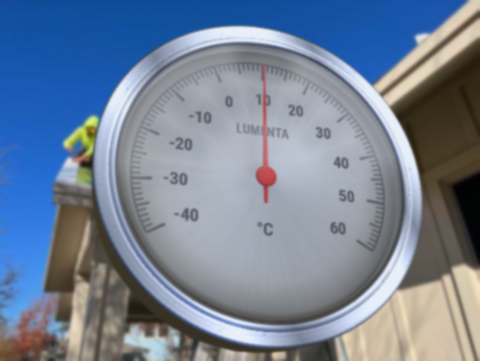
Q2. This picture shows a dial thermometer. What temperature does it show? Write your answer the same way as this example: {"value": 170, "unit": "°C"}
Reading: {"value": 10, "unit": "°C"}
